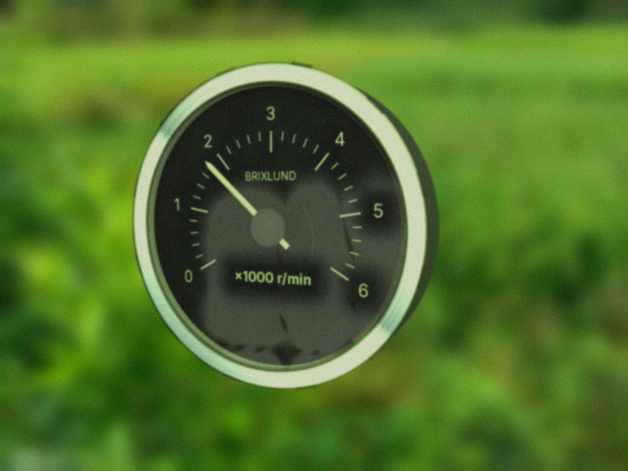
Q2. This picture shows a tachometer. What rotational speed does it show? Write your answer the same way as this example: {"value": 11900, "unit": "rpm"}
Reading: {"value": 1800, "unit": "rpm"}
